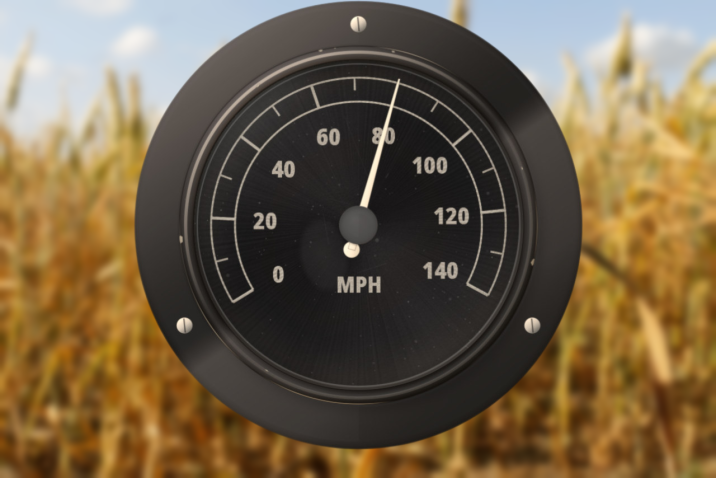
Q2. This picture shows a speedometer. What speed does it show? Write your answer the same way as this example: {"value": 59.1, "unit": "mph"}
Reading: {"value": 80, "unit": "mph"}
